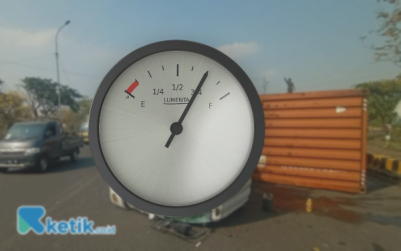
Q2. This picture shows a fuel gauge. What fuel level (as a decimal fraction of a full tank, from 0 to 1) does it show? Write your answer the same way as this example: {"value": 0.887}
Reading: {"value": 0.75}
